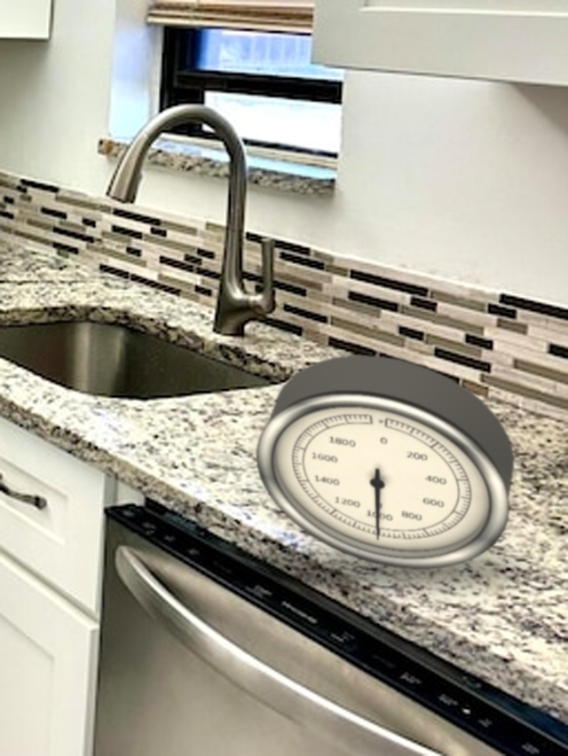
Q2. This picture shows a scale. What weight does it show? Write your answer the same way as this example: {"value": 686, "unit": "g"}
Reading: {"value": 1000, "unit": "g"}
